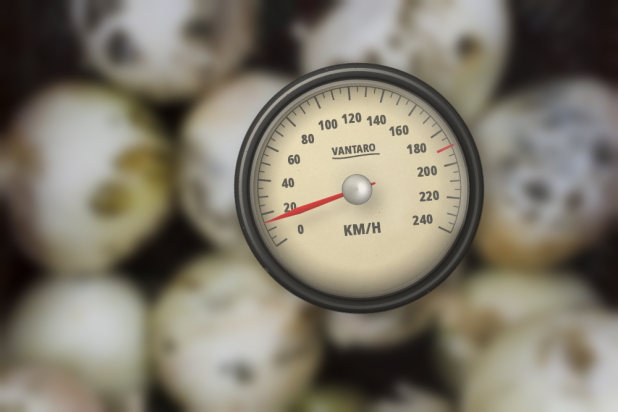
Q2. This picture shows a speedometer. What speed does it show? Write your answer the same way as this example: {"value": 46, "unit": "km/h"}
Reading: {"value": 15, "unit": "km/h"}
